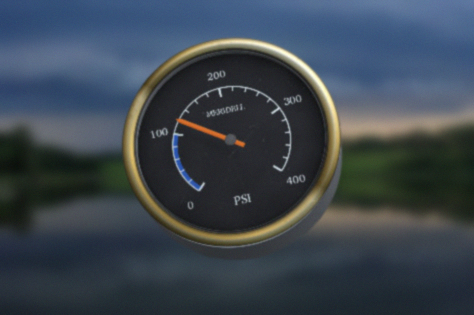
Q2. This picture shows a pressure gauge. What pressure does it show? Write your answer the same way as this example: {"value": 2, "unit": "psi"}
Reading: {"value": 120, "unit": "psi"}
